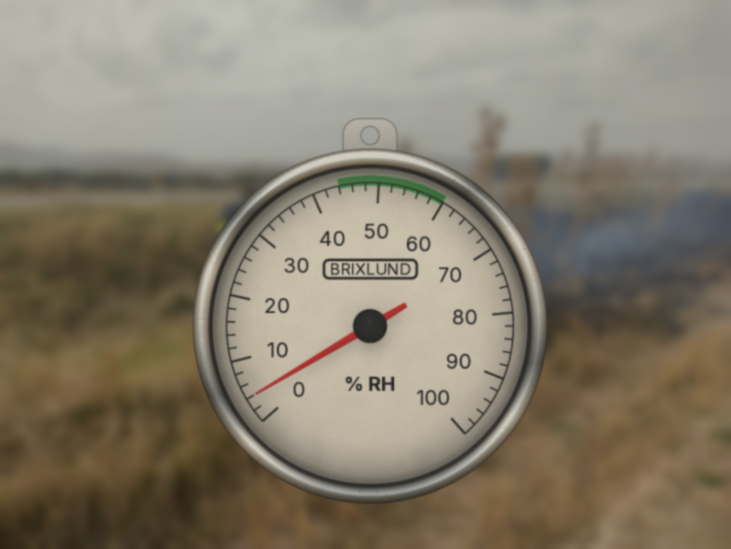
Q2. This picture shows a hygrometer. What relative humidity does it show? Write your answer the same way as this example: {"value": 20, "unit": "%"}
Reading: {"value": 4, "unit": "%"}
